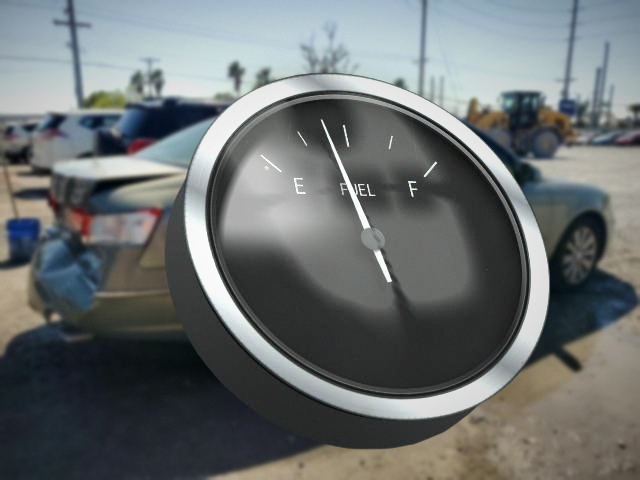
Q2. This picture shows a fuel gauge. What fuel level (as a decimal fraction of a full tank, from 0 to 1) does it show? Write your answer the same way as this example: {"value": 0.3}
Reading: {"value": 0.375}
